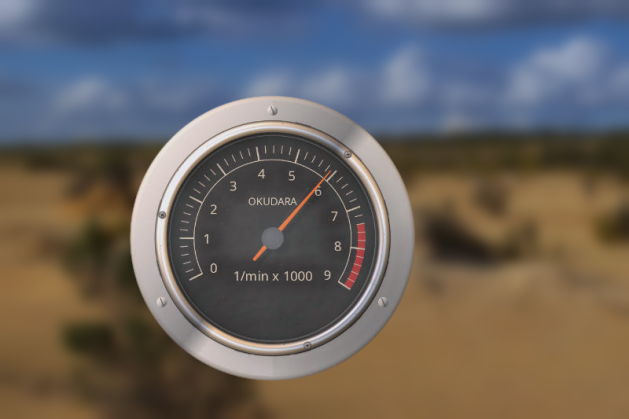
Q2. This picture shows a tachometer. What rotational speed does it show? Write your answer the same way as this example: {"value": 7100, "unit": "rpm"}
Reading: {"value": 5900, "unit": "rpm"}
